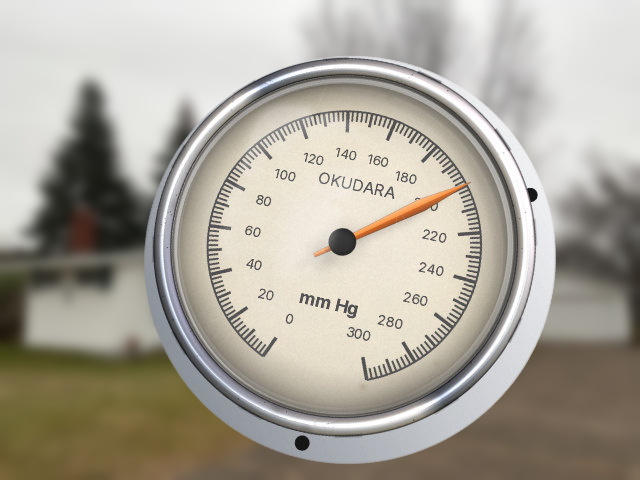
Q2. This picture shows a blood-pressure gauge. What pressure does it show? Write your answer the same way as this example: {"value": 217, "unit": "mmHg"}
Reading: {"value": 200, "unit": "mmHg"}
